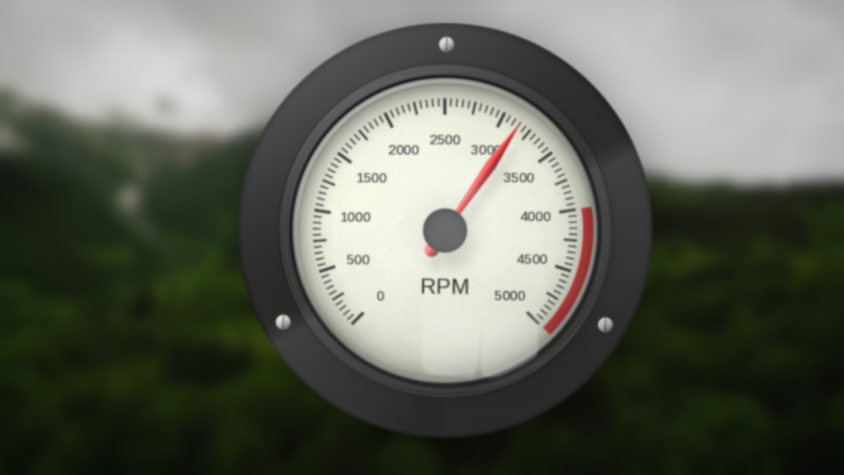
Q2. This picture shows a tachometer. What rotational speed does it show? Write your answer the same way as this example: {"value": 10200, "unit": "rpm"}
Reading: {"value": 3150, "unit": "rpm"}
